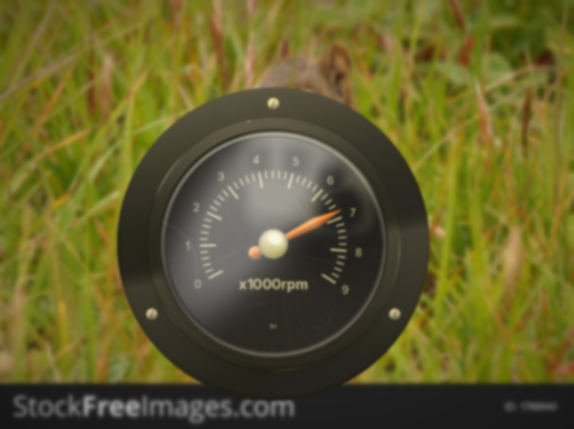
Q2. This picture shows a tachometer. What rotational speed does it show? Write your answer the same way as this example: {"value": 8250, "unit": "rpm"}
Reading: {"value": 6800, "unit": "rpm"}
